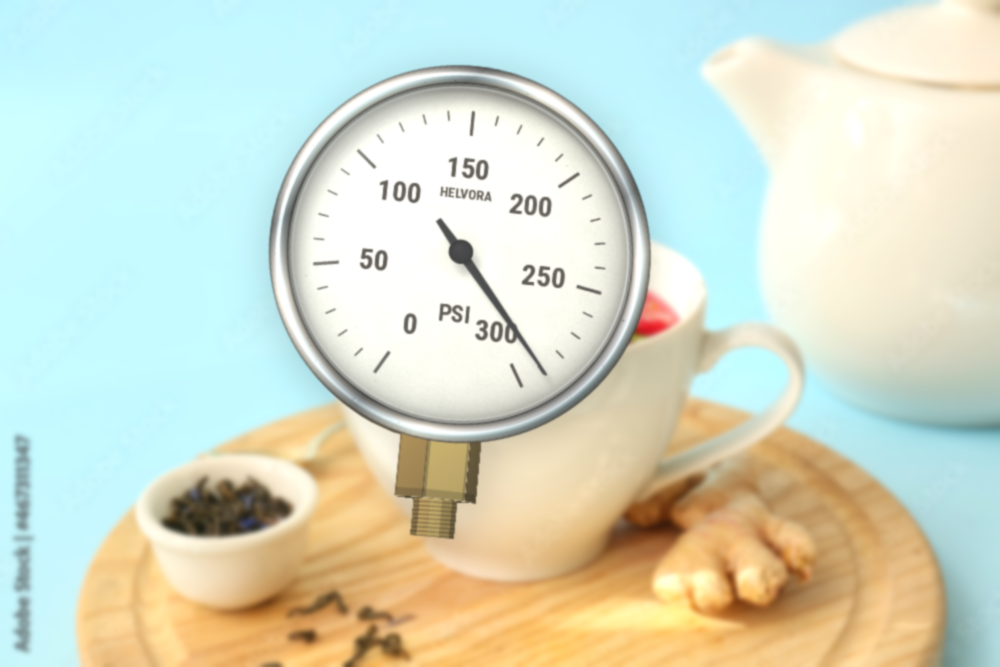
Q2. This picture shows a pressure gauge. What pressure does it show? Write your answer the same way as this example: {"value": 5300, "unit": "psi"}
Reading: {"value": 290, "unit": "psi"}
